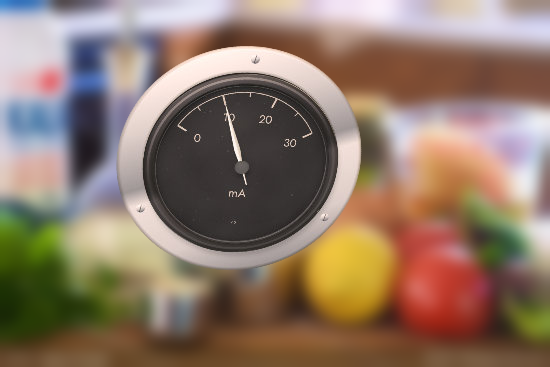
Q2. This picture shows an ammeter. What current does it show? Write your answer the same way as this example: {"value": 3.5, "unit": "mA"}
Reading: {"value": 10, "unit": "mA"}
